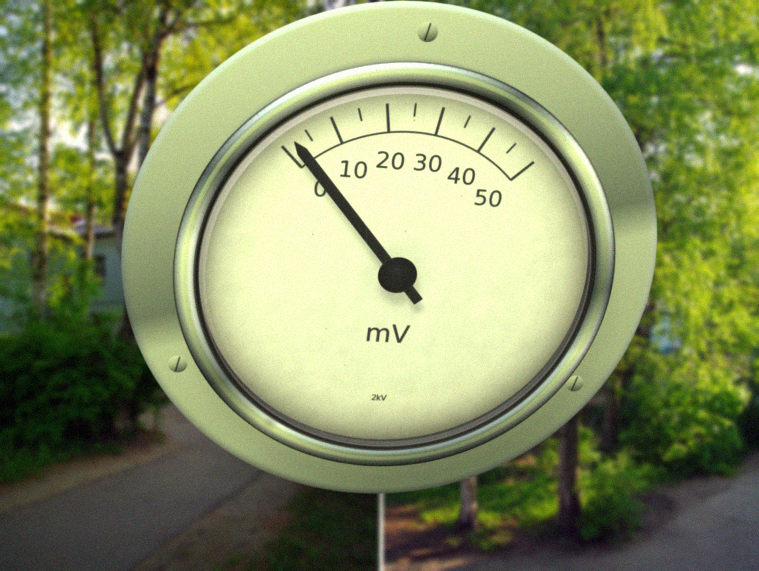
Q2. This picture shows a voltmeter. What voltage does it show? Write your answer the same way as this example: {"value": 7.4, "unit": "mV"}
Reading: {"value": 2.5, "unit": "mV"}
